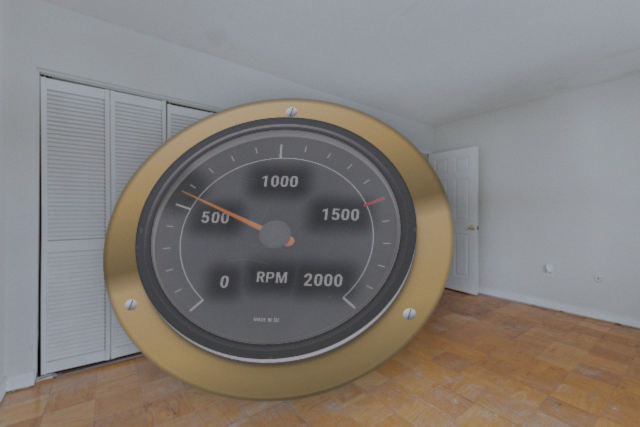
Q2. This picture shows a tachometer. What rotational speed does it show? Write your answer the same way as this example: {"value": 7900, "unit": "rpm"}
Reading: {"value": 550, "unit": "rpm"}
